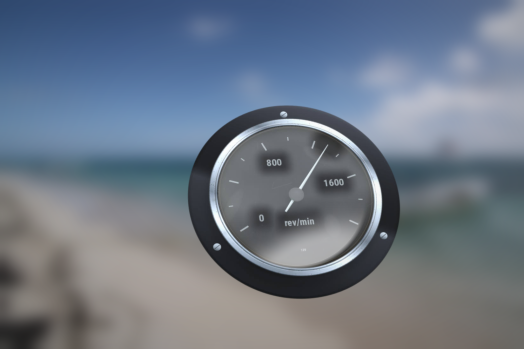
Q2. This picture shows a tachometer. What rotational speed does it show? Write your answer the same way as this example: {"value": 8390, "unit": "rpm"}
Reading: {"value": 1300, "unit": "rpm"}
